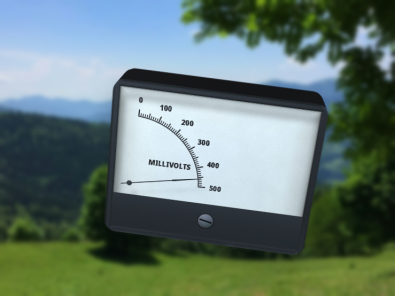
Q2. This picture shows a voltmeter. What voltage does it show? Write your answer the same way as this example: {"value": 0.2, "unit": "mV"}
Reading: {"value": 450, "unit": "mV"}
